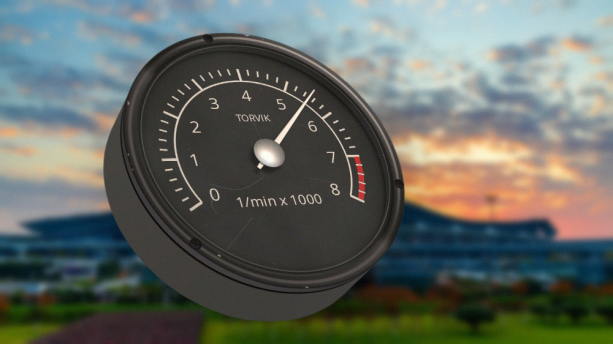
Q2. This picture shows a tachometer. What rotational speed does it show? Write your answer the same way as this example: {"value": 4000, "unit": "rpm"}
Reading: {"value": 5500, "unit": "rpm"}
